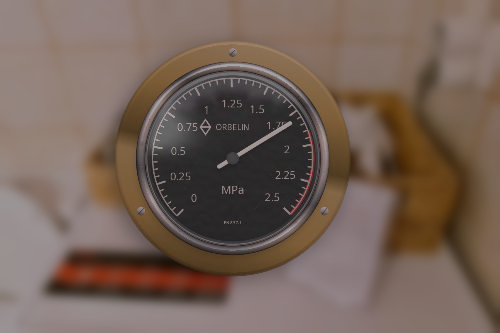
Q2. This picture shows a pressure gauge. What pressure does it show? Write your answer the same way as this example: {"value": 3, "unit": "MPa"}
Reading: {"value": 1.8, "unit": "MPa"}
